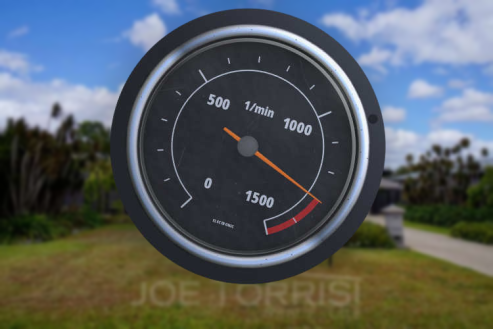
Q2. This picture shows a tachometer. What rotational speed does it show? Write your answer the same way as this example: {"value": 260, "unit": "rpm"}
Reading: {"value": 1300, "unit": "rpm"}
